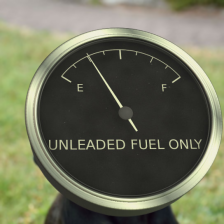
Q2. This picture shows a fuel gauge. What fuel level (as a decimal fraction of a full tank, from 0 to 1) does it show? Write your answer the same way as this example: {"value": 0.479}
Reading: {"value": 0.25}
